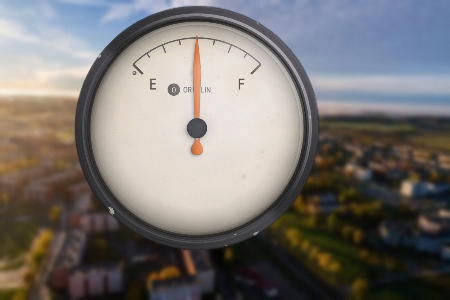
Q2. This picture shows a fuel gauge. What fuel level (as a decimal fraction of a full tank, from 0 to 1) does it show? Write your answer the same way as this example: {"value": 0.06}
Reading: {"value": 0.5}
